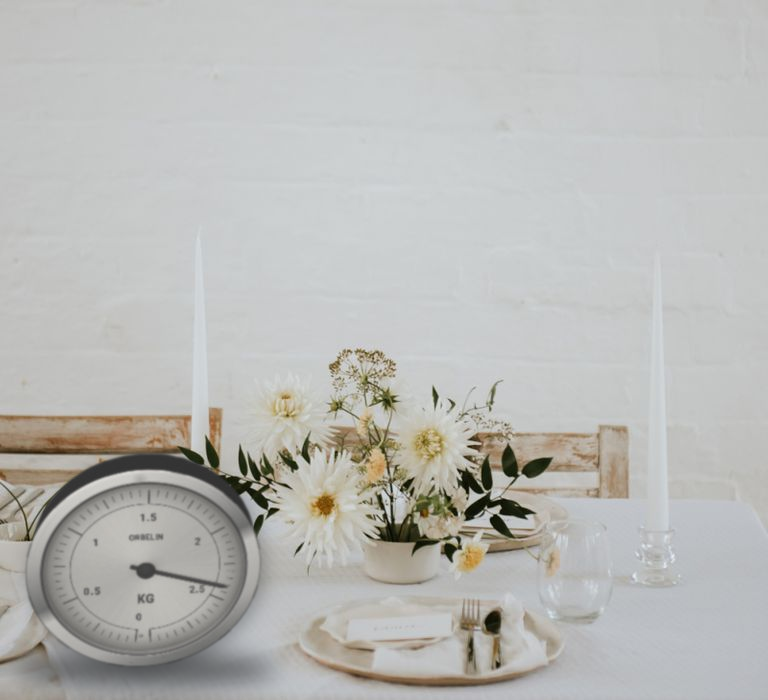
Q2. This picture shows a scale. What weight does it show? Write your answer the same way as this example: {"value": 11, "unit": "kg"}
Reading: {"value": 2.4, "unit": "kg"}
